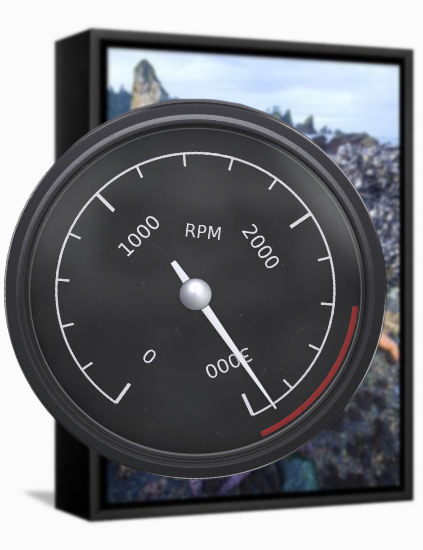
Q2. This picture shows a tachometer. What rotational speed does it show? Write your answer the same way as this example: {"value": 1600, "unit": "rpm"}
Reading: {"value": 2900, "unit": "rpm"}
